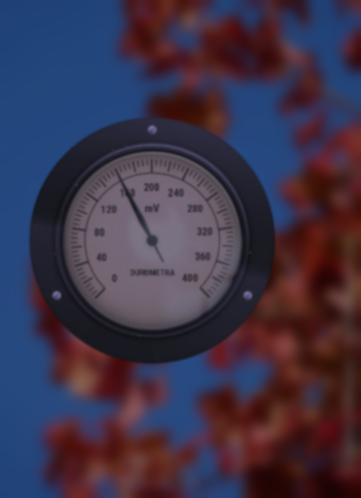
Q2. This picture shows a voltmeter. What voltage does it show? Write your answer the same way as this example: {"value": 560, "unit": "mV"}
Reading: {"value": 160, "unit": "mV"}
